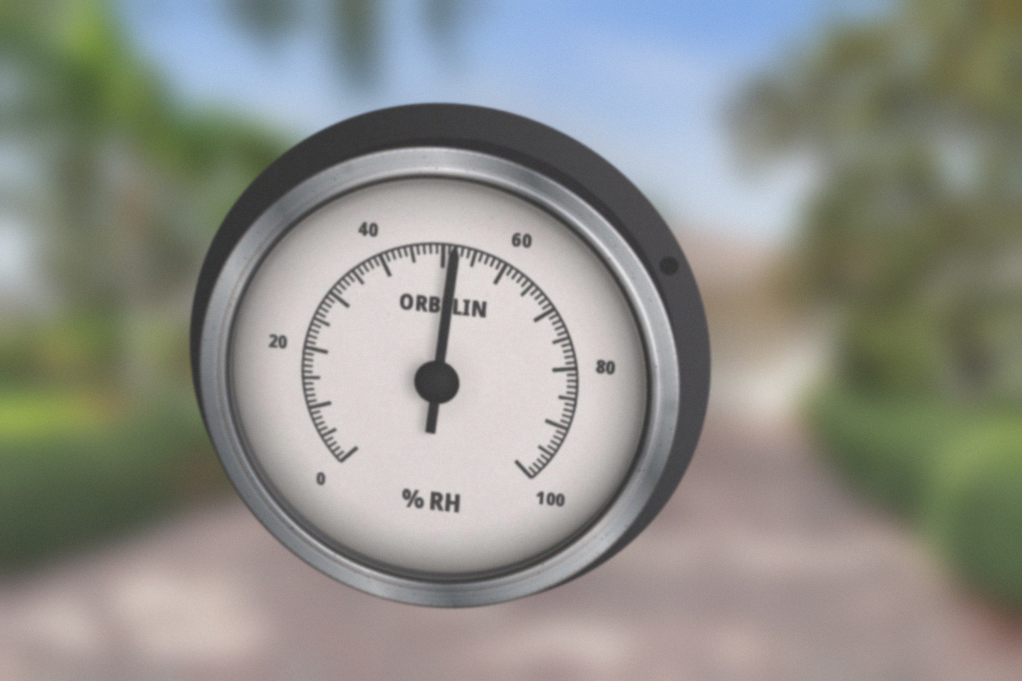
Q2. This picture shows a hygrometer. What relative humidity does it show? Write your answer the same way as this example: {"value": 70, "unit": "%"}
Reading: {"value": 52, "unit": "%"}
